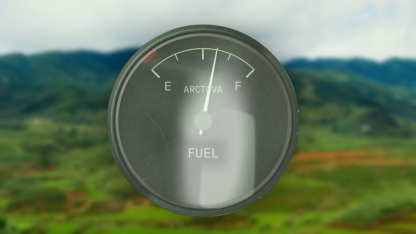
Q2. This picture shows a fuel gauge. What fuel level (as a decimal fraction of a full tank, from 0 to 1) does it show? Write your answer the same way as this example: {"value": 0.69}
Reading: {"value": 0.625}
